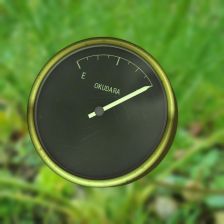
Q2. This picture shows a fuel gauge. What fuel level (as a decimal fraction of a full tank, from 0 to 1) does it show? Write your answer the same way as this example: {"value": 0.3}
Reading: {"value": 1}
